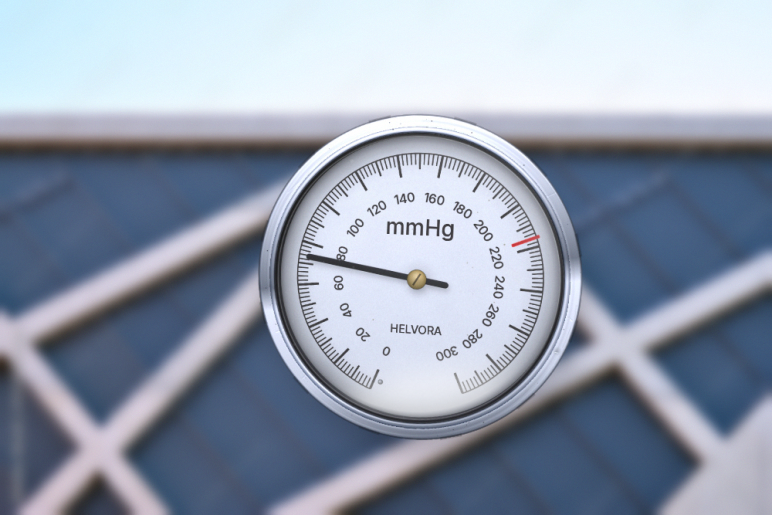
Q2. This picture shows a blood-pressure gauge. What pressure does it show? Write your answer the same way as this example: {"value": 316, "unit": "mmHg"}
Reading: {"value": 74, "unit": "mmHg"}
